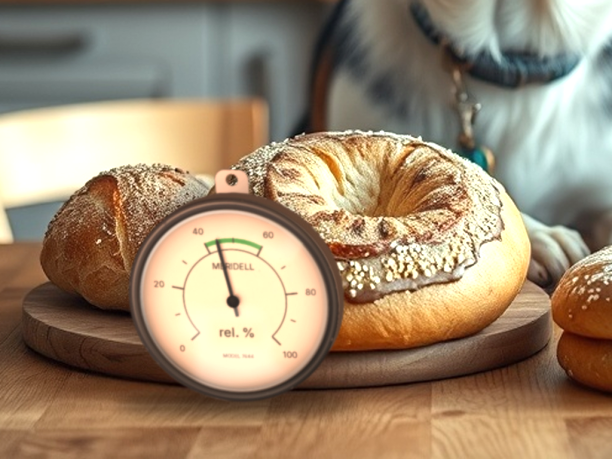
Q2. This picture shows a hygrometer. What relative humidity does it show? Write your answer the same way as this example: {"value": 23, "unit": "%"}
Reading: {"value": 45, "unit": "%"}
